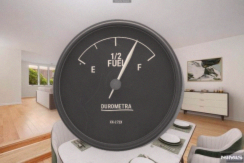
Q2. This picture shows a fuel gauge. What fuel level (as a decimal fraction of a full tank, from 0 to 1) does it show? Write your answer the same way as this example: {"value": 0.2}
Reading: {"value": 0.75}
